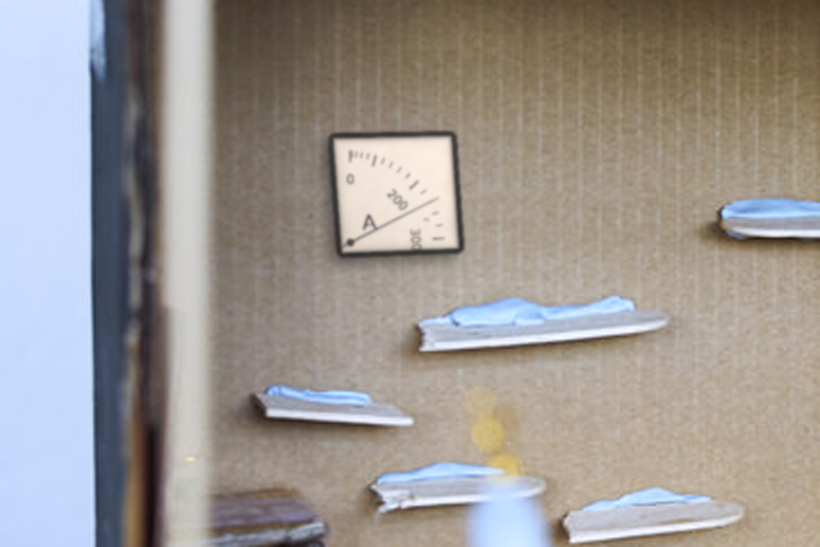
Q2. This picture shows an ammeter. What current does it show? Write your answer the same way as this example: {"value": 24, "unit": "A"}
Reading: {"value": 240, "unit": "A"}
